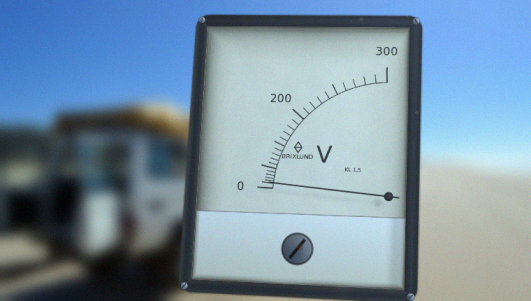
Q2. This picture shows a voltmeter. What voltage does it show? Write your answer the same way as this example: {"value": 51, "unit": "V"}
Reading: {"value": 50, "unit": "V"}
